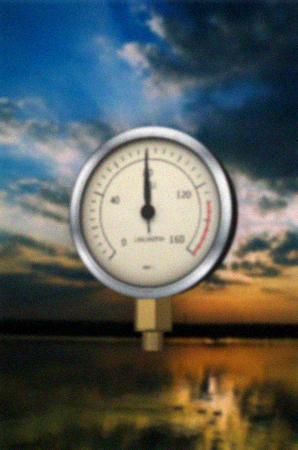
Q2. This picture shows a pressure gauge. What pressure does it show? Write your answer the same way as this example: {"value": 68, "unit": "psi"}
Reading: {"value": 80, "unit": "psi"}
